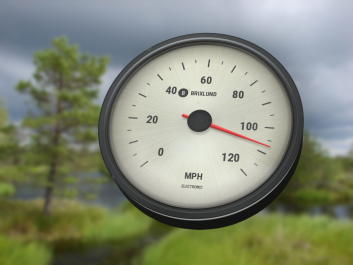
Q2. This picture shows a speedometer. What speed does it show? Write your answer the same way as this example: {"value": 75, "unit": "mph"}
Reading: {"value": 107.5, "unit": "mph"}
